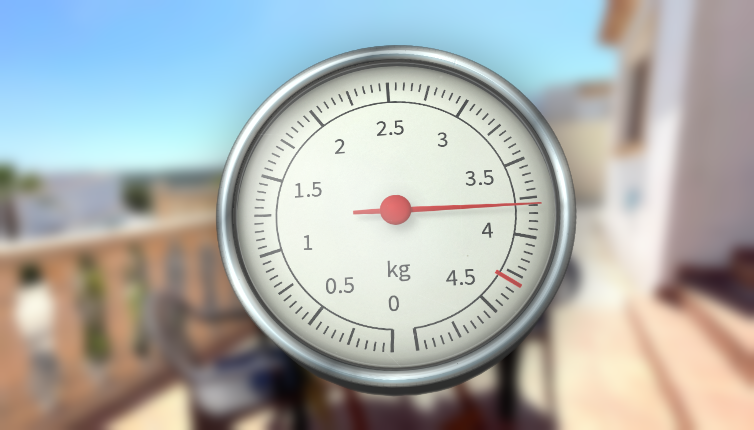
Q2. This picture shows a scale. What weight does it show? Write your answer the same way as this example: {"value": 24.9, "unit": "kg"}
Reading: {"value": 3.8, "unit": "kg"}
